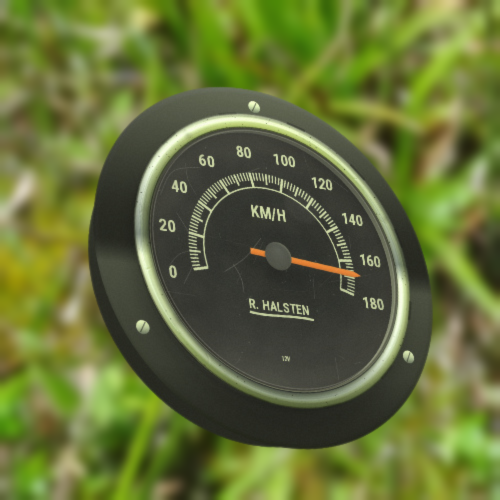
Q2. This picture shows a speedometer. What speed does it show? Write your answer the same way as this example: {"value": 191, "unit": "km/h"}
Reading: {"value": 170, "unit": "km/h"}
